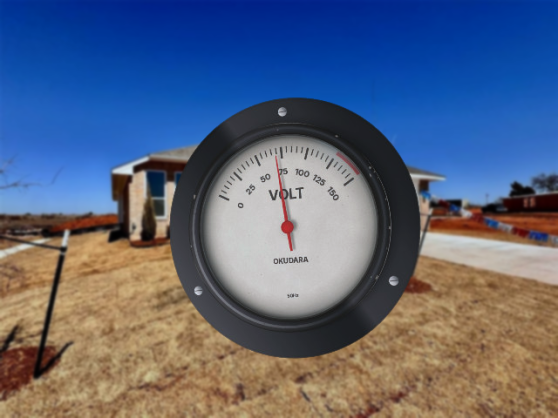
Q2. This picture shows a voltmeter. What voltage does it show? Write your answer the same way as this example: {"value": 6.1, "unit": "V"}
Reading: {"value": 70, "unit": "V"}
